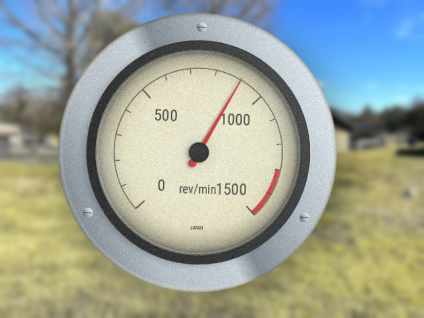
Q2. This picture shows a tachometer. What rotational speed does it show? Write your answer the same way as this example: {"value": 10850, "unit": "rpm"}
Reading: {"value": 900, "unit": "rpm"}
